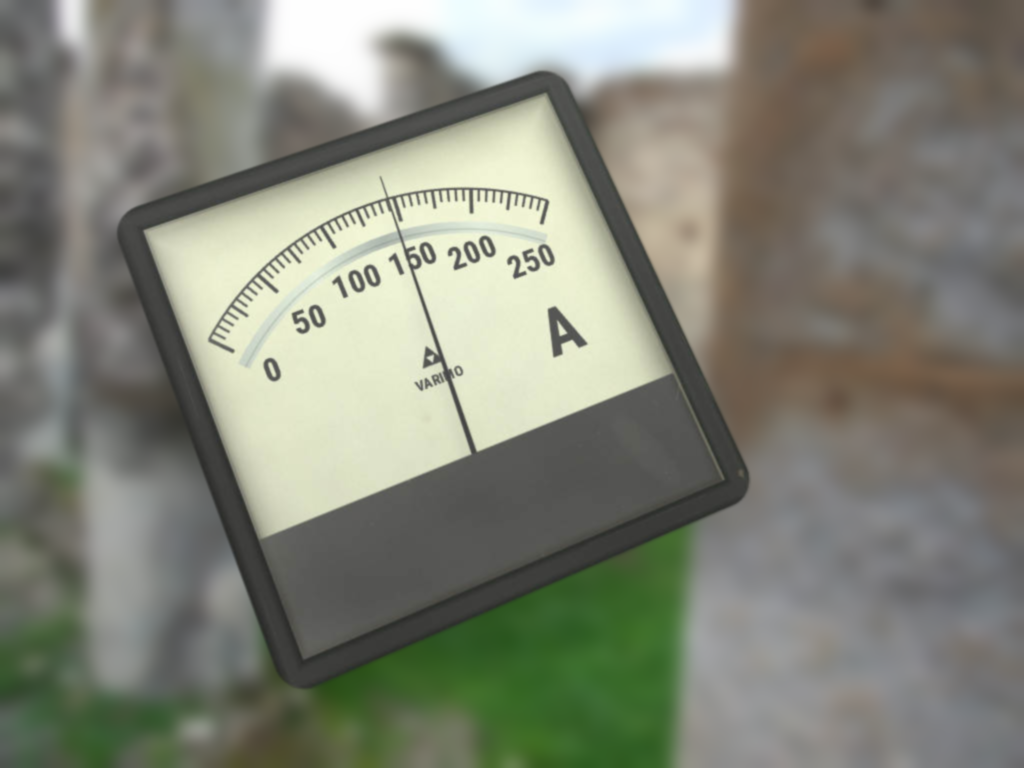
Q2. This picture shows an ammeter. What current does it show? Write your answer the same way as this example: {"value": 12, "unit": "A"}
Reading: {"value": 145, "unit": "A"}
